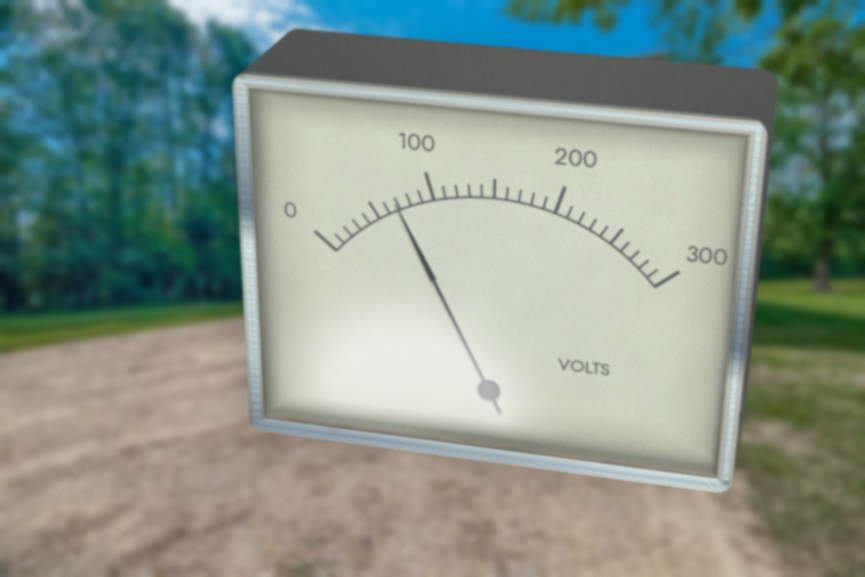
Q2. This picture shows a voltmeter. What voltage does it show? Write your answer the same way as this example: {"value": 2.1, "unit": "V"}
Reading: {"value": 70, "unit": "V"}
